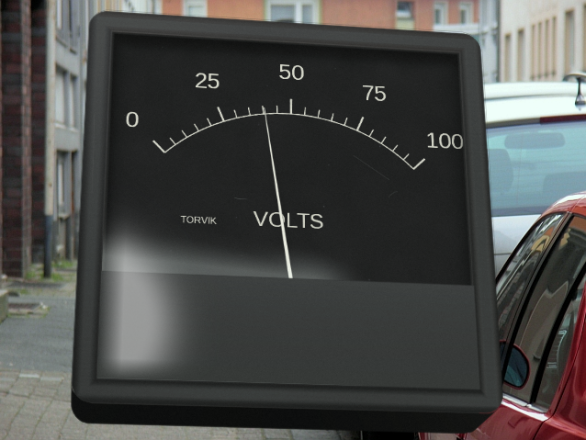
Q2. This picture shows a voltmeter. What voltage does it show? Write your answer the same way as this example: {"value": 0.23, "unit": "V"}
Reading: {"value": 40, "unit": "V"}
